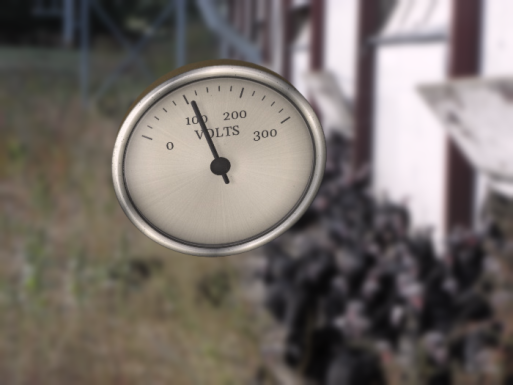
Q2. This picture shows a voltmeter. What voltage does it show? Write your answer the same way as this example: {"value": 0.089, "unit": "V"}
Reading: {"value": 110, "unit": "V"}
